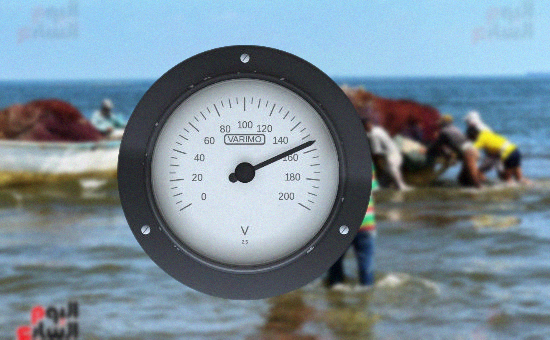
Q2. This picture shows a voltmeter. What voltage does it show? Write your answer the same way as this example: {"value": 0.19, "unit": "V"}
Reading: {"value": 155, "unit": "V"}
